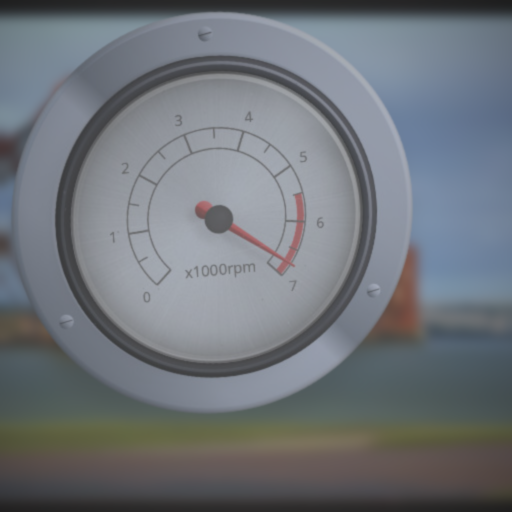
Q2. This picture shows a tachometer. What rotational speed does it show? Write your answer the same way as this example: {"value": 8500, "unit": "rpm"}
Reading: {"value": 6750, "unit": "rpm"}
